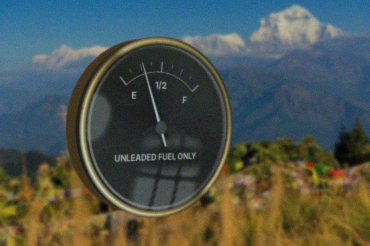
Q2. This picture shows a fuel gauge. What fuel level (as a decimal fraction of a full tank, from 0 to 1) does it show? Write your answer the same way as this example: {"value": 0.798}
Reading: {"value": 0.25}
